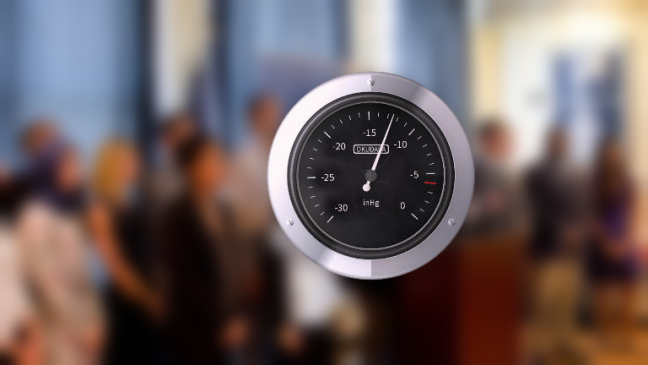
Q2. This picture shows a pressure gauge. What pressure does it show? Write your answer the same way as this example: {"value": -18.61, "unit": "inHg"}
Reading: {"value": -12.5, "unit": "inHg"}
